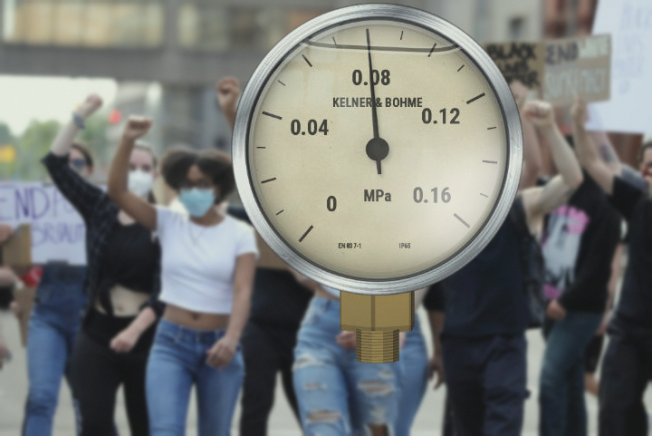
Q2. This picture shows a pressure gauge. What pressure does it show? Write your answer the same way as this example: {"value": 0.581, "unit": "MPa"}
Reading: {"value": 0.08, "unit": "MPa"}
